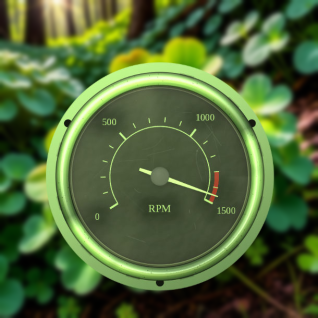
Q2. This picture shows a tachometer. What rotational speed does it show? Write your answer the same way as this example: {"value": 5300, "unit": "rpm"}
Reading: {"value": 1450, "unit": "rpm"}
